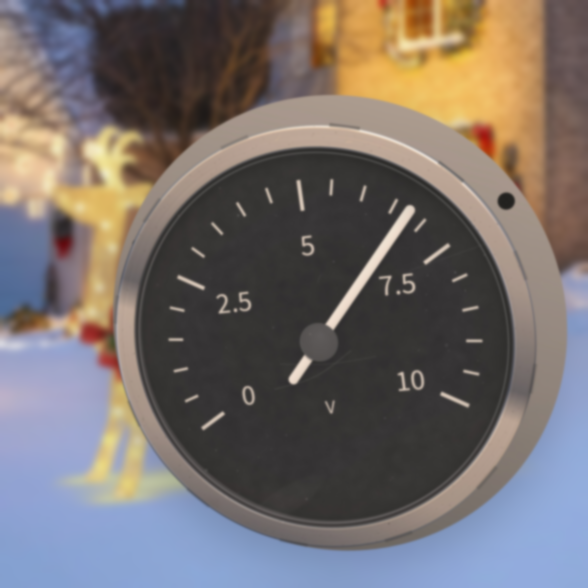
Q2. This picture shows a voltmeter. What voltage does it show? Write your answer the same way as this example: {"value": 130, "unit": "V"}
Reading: {"value": 6.75, "unit": "V"}
